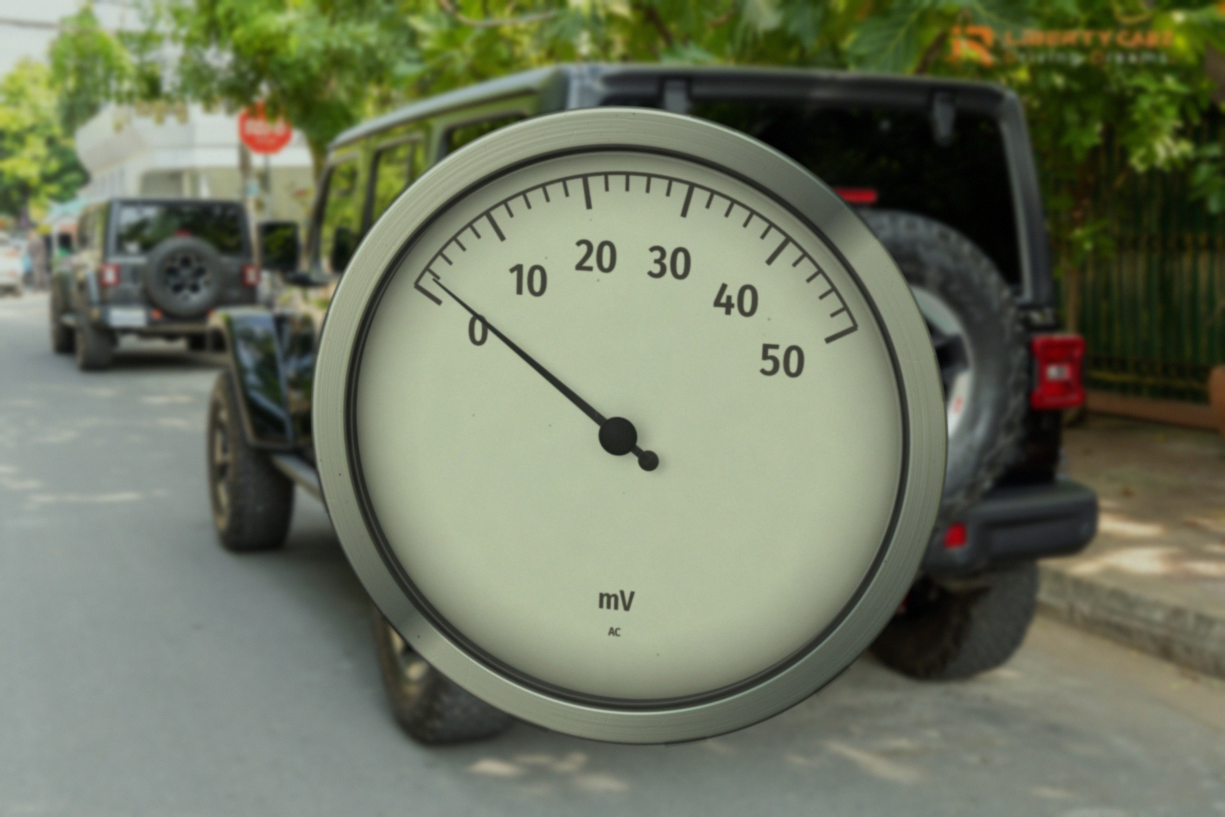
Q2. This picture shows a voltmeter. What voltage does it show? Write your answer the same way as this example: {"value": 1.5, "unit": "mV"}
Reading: {"value": 2, "unit": "mV"}
